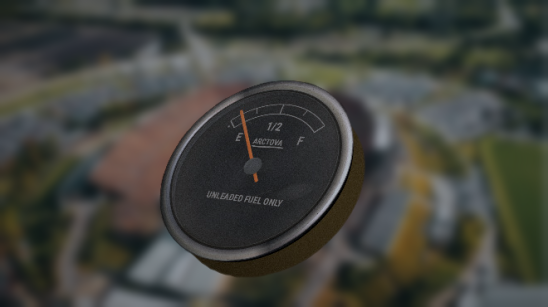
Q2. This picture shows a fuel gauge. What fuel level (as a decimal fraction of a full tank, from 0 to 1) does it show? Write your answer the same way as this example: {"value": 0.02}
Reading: {"value": 0.125}
